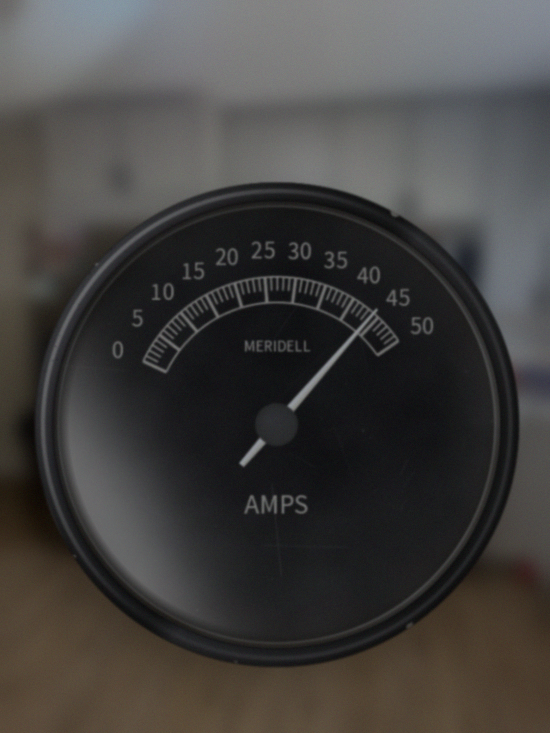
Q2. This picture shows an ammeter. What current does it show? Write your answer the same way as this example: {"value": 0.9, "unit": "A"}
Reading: {"value": 44, "unit": "A"}
